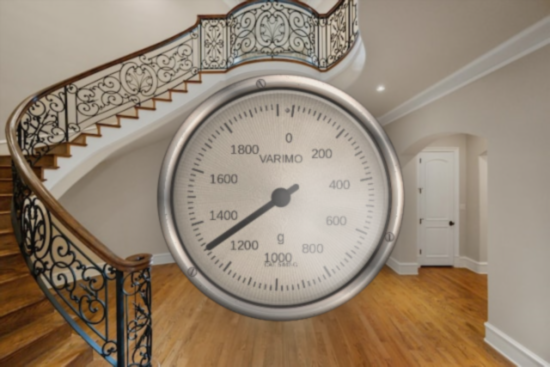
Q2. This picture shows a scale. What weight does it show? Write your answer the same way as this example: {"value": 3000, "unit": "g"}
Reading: {"value": 1300, "unit": "g"}
